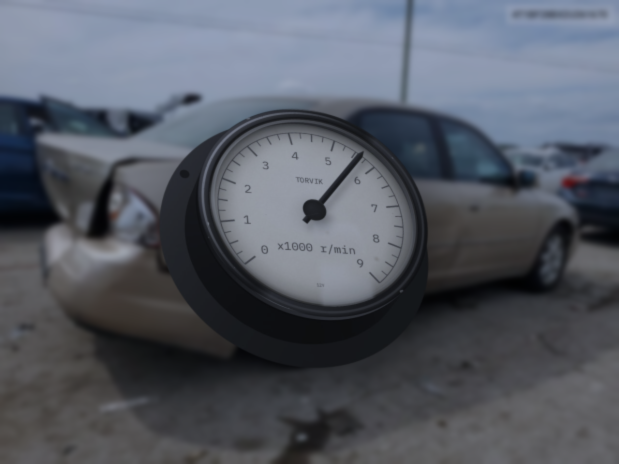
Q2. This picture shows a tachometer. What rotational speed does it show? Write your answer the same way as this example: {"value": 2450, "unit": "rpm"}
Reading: {"value": 5625, "unit": "rpm"}
